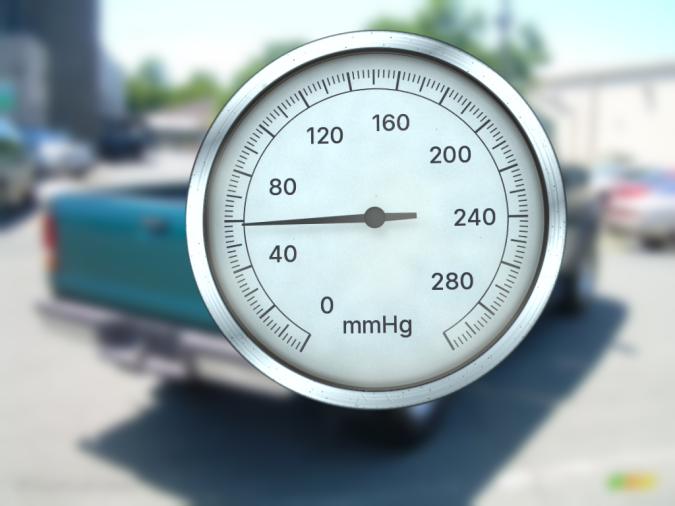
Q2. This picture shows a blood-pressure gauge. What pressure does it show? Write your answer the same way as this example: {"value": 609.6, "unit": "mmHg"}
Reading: {"value": 58, "unit": "mmHg"}
